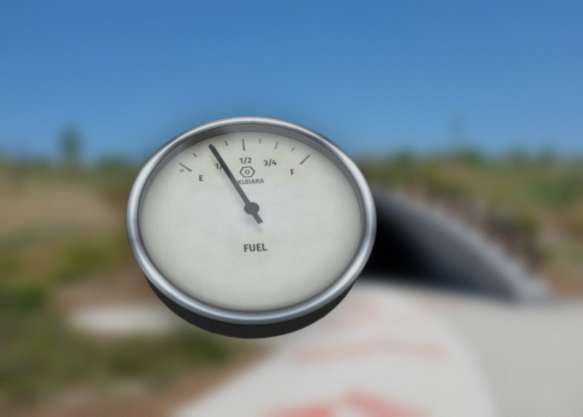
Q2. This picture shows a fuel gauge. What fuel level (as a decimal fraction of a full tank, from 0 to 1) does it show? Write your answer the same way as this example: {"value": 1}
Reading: {"value": 0.25}
